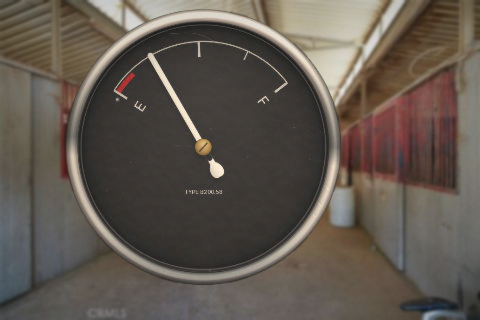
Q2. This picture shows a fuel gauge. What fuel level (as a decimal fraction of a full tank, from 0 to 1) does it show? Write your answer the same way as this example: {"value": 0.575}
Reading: {"value": 0.25}
